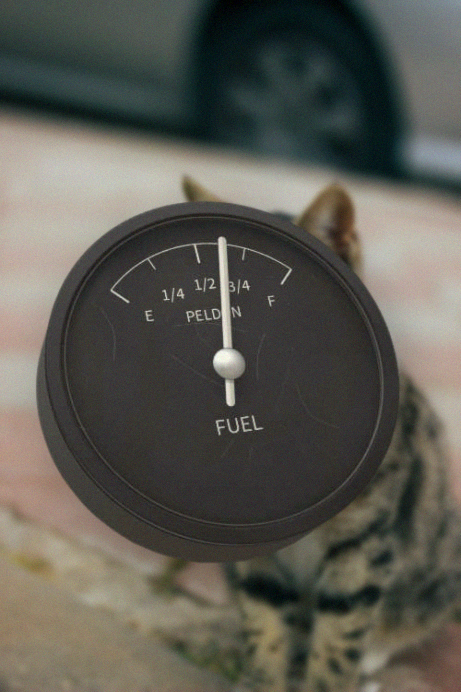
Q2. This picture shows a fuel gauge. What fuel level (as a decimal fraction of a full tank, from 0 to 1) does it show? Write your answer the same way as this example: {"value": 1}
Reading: {"value": 0.625}
